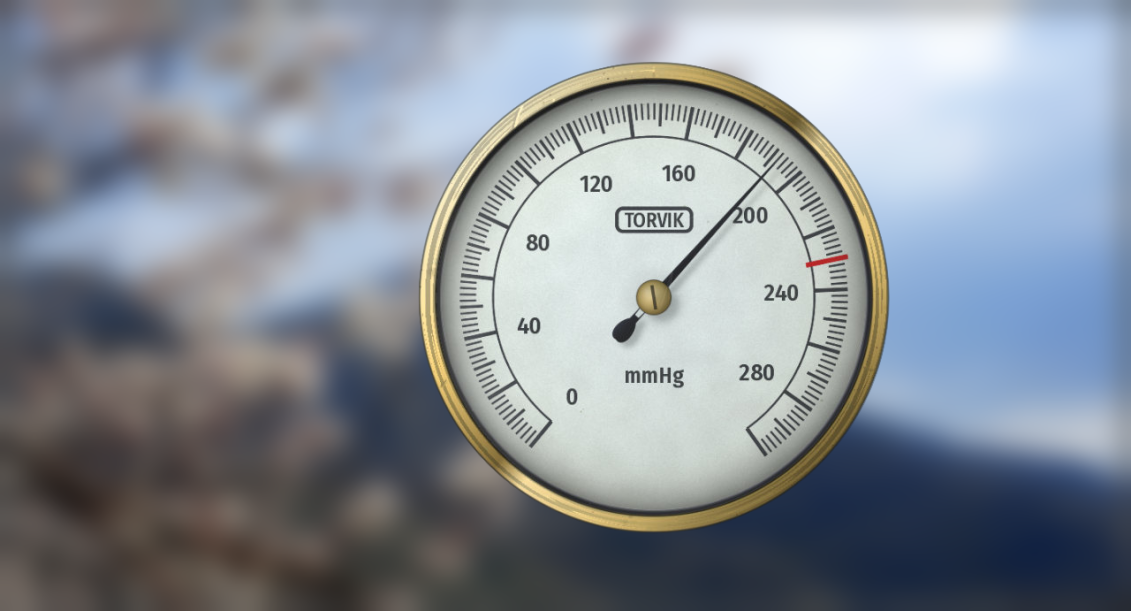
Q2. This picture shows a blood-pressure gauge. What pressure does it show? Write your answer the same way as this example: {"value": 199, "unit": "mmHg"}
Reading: {"value": 192, "unit": "mmHg"}
